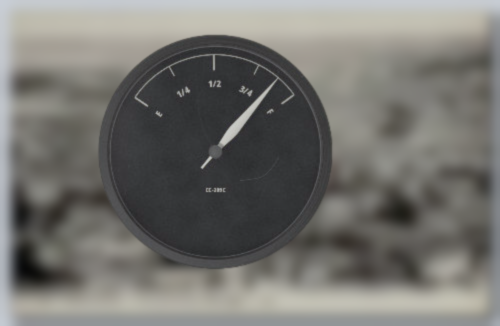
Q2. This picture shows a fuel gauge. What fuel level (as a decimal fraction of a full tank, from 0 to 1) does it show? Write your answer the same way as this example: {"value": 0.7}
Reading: {"value": 0.875}
